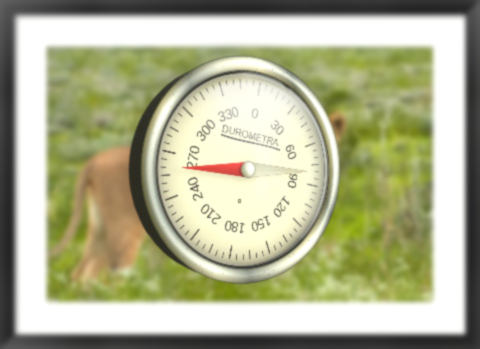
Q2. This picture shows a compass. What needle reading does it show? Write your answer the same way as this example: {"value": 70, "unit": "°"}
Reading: {"value": 260, "unit": "°"}
